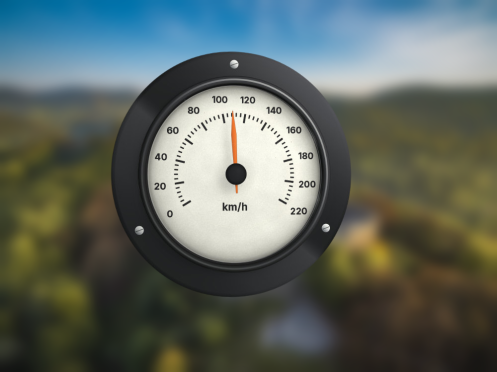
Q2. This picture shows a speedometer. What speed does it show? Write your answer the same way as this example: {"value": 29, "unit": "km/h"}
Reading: {"value": 108, "unit": "km/h"}
